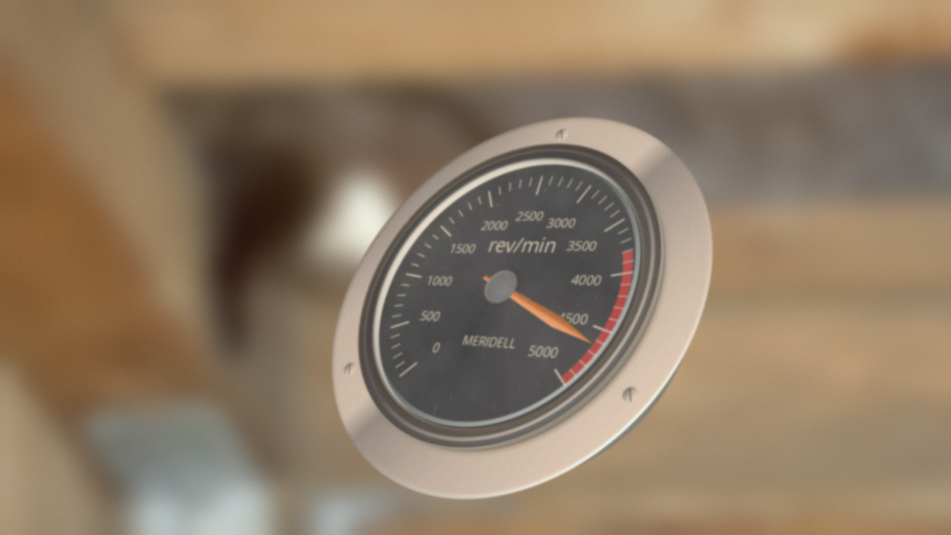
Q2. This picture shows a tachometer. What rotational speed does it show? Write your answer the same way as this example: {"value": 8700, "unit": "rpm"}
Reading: {"value": 4650, "unit": "rpm"}
